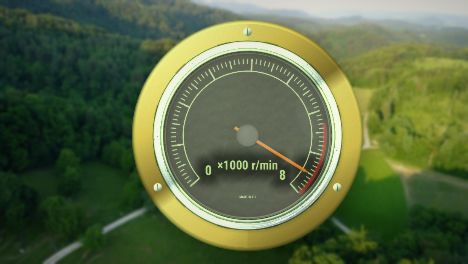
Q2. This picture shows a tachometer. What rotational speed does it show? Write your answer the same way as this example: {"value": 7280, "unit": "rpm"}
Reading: {"value": 7500, "unit": "rpm"}
